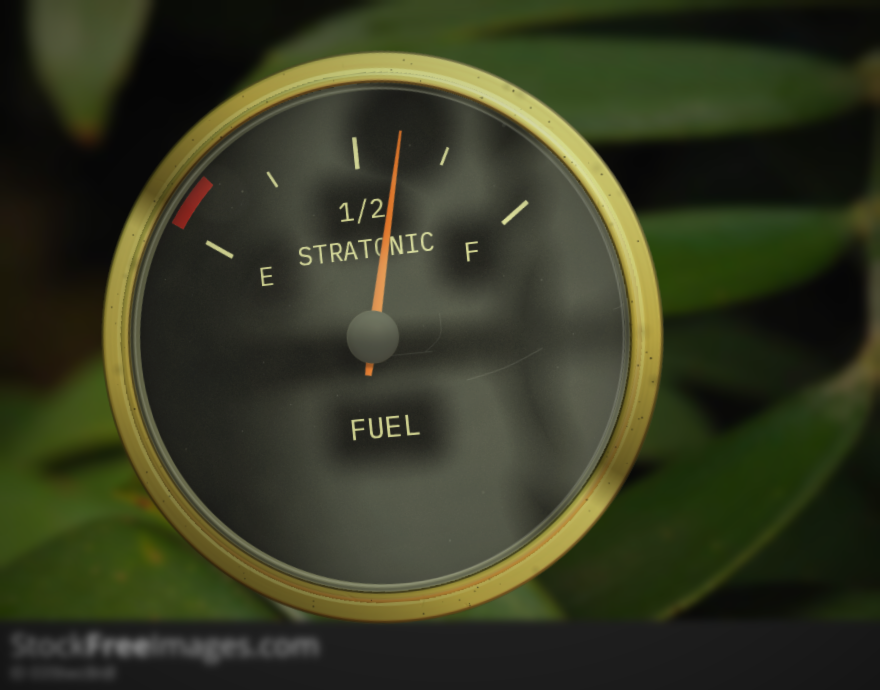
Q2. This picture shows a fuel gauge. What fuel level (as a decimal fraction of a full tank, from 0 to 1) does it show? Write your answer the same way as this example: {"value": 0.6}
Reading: {"value": 0.625}
